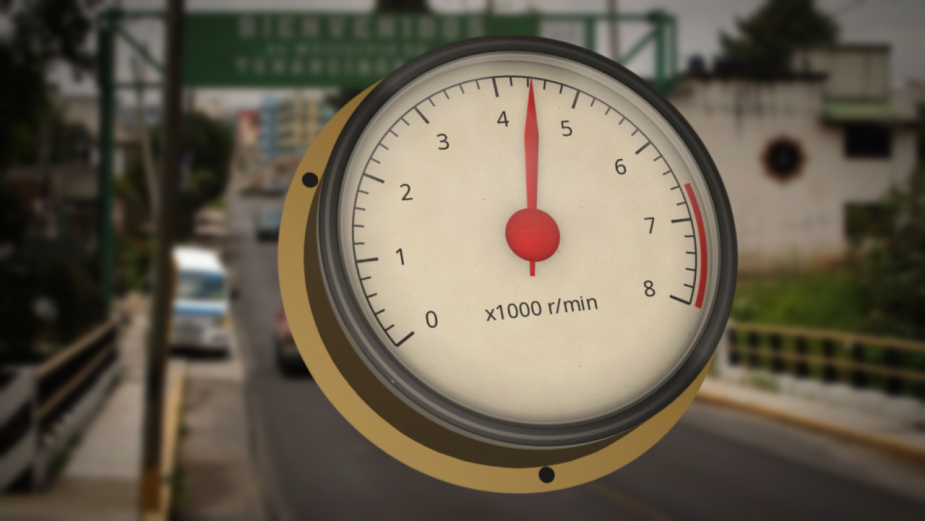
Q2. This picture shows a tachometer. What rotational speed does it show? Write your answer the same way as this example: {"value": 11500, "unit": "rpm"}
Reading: {"value": 4400, "unit": "rpm"}
